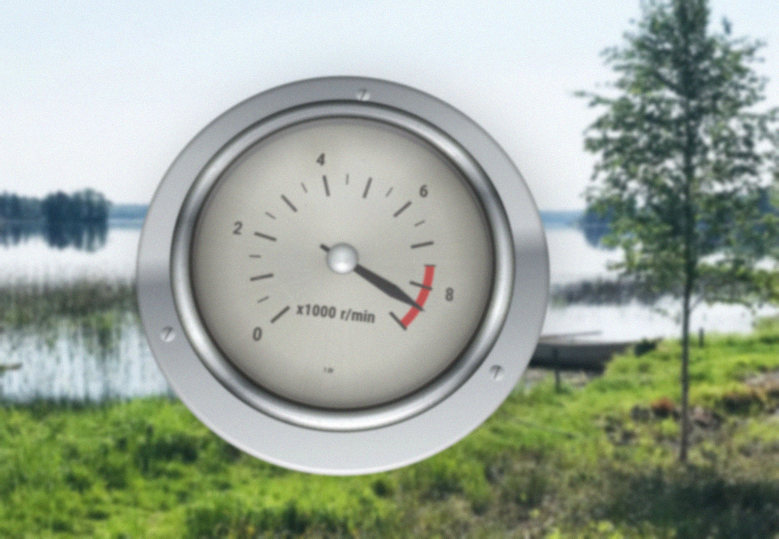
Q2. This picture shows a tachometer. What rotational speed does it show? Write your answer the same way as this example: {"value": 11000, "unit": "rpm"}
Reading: {"value": 8500, "unit": "rpm"}
